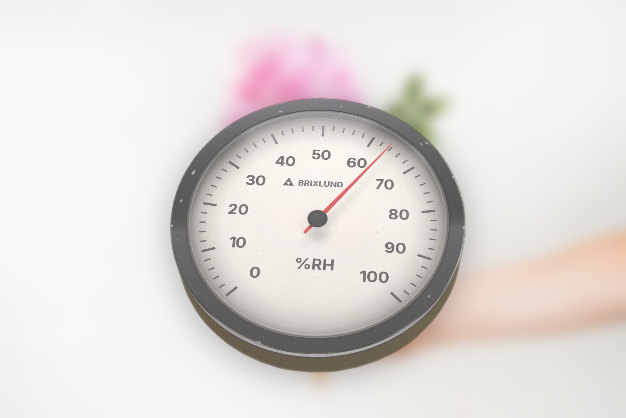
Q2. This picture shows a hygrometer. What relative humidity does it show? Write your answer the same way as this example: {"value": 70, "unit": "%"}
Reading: {"value": 64, "unit": "%"}
